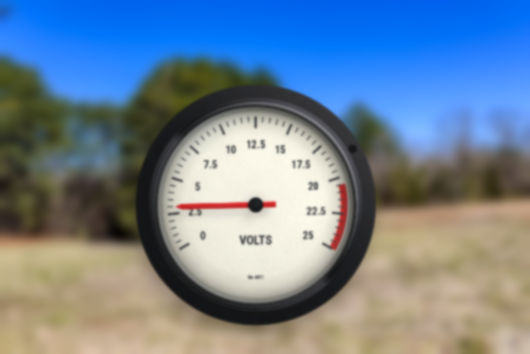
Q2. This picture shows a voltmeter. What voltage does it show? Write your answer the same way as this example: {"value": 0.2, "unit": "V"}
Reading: {"value": 3, "unit": "V"}
